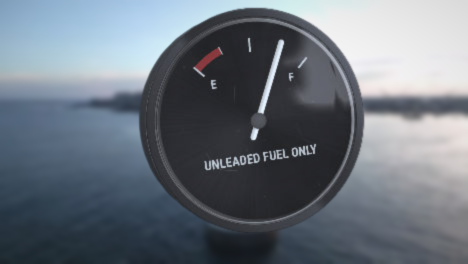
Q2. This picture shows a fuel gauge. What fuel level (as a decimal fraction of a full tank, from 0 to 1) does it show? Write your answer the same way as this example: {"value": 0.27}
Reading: {"value": 0.75}
